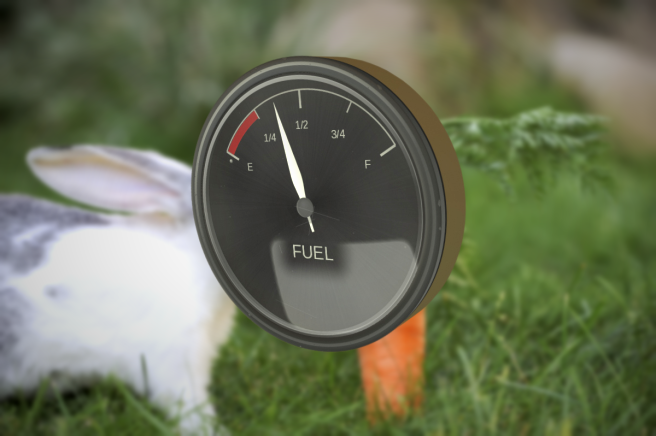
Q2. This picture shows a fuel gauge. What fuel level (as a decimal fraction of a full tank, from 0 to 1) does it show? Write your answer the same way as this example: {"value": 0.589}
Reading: {"value": 0.375}
